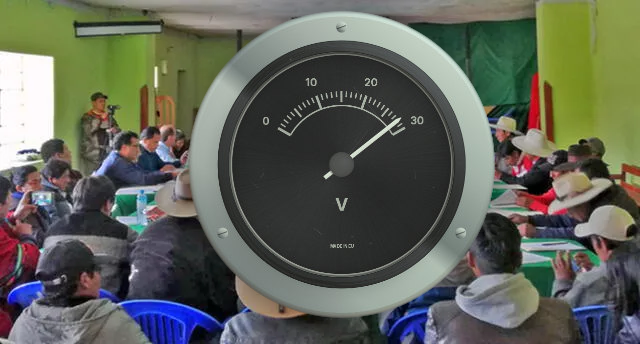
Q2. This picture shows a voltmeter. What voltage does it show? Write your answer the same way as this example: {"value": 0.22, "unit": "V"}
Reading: {"value": 28, "unit": "V"}
